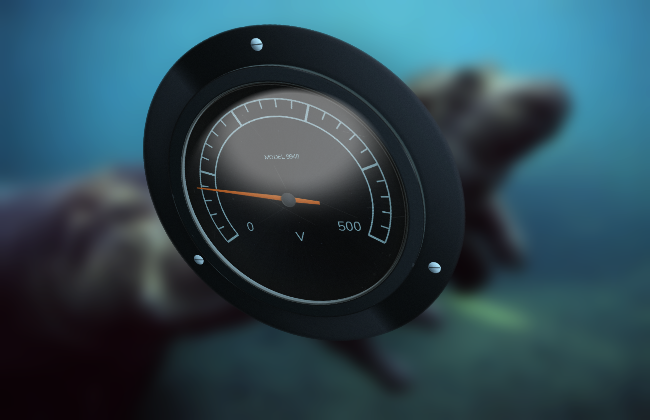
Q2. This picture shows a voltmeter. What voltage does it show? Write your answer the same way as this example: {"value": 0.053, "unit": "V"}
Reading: {"value": 80, "unit": "V"}
